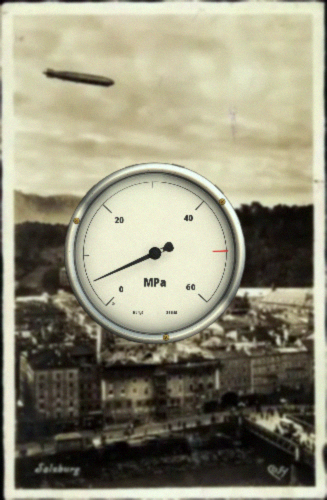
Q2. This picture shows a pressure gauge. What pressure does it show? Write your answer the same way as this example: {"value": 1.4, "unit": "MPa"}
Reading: {"value": 5, "unit": "MPa"}
